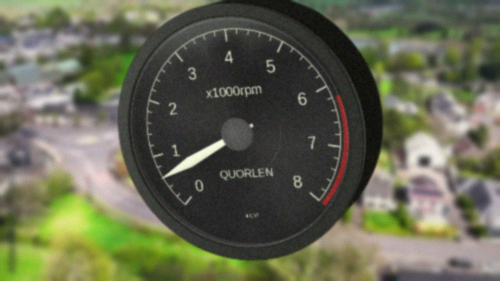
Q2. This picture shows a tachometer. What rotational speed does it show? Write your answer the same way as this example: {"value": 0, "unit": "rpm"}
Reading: {"value": 600, "unit": "rpm"}
